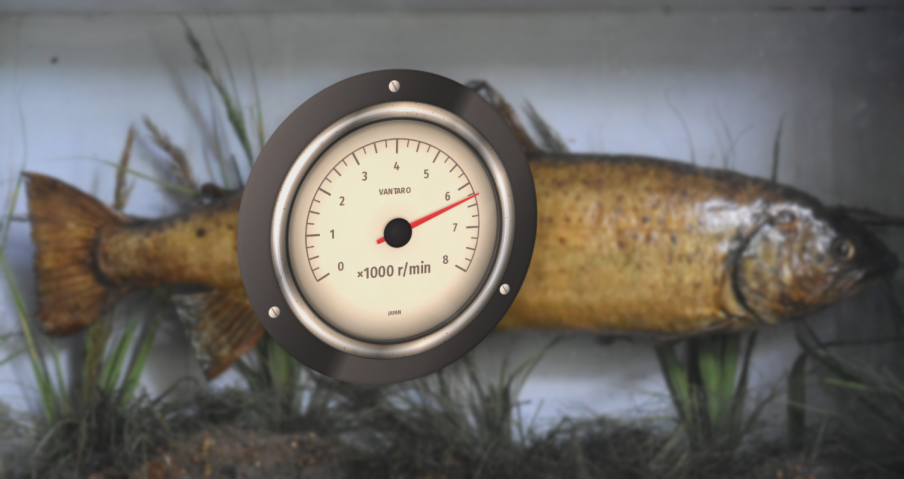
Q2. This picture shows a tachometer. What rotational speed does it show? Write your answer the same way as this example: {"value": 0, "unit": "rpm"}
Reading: {"value": 6250, "unit": "rpm"}
